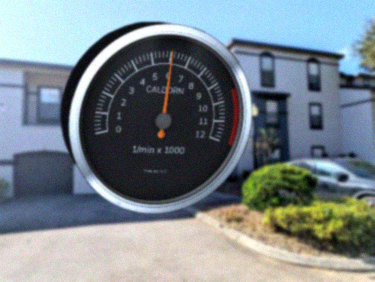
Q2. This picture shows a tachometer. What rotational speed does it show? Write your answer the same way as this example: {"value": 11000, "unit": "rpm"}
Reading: {"value": 6000, "unit": "rpm"}
